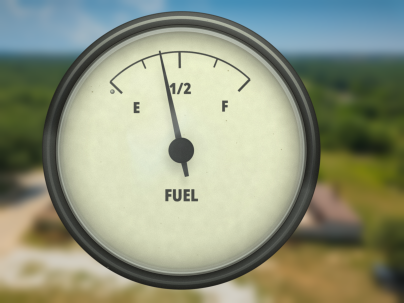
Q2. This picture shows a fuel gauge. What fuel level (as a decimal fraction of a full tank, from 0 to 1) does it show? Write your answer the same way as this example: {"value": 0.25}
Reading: {"value": 0.375}
